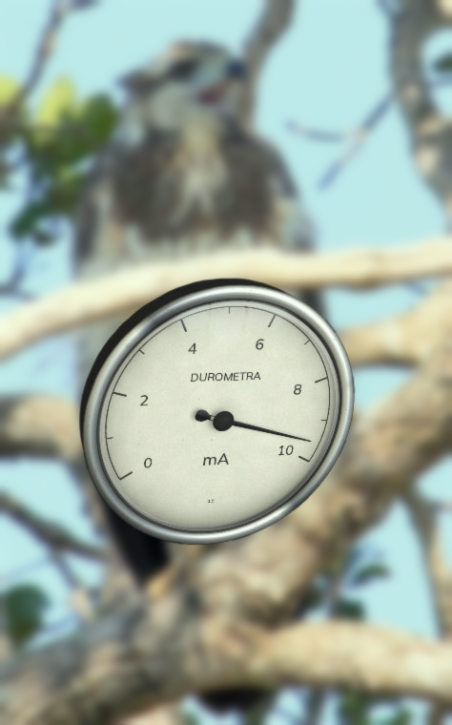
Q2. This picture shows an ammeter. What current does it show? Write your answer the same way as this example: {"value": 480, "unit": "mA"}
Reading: {"value": 9.5, "unit": "mA"}
